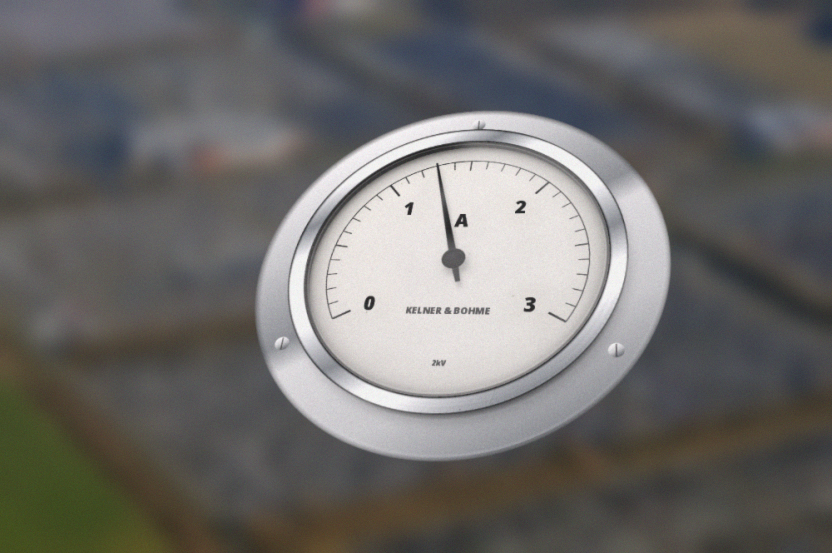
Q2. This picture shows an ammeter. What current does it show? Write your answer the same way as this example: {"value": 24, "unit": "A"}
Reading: {"value": 1.3, "unit": "A"}
